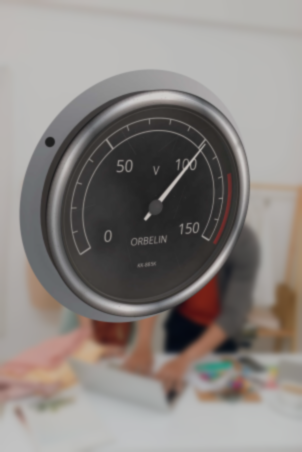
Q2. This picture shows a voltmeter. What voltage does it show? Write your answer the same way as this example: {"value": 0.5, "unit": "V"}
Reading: {"value": 100, "unit": "V"}
